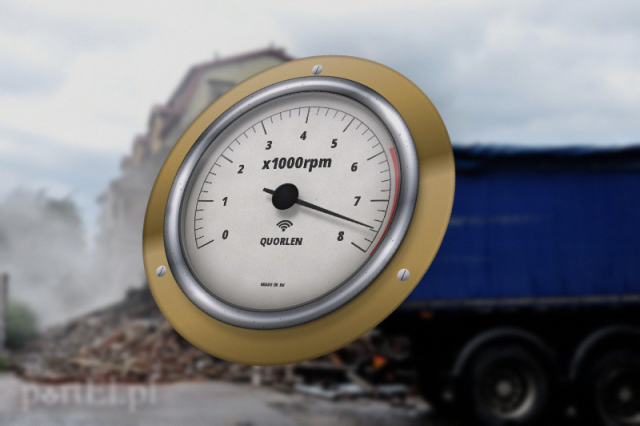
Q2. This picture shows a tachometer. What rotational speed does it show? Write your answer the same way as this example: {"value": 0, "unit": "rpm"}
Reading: {"value": 7600, "unit": "rpm"}
